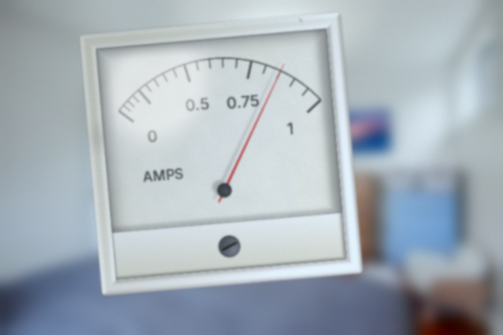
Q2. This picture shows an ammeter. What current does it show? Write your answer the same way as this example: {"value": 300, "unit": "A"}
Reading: {"value": 0.85, "unit": "A"}
